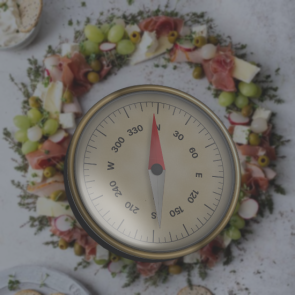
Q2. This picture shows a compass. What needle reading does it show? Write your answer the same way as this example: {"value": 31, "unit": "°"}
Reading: {"value": 355, "unit": "°"}
